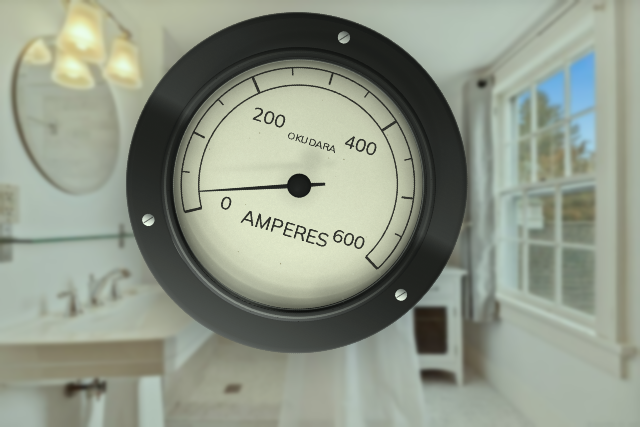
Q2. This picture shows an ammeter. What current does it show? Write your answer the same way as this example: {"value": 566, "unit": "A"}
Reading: {"value": 25, "unit": "A"}
